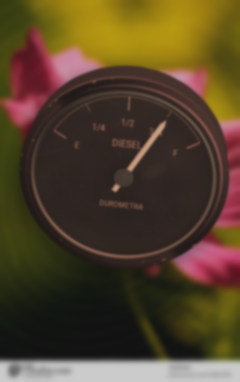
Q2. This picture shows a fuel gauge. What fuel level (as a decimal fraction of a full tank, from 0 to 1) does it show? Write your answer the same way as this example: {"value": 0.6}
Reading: {"value": 0.75}
